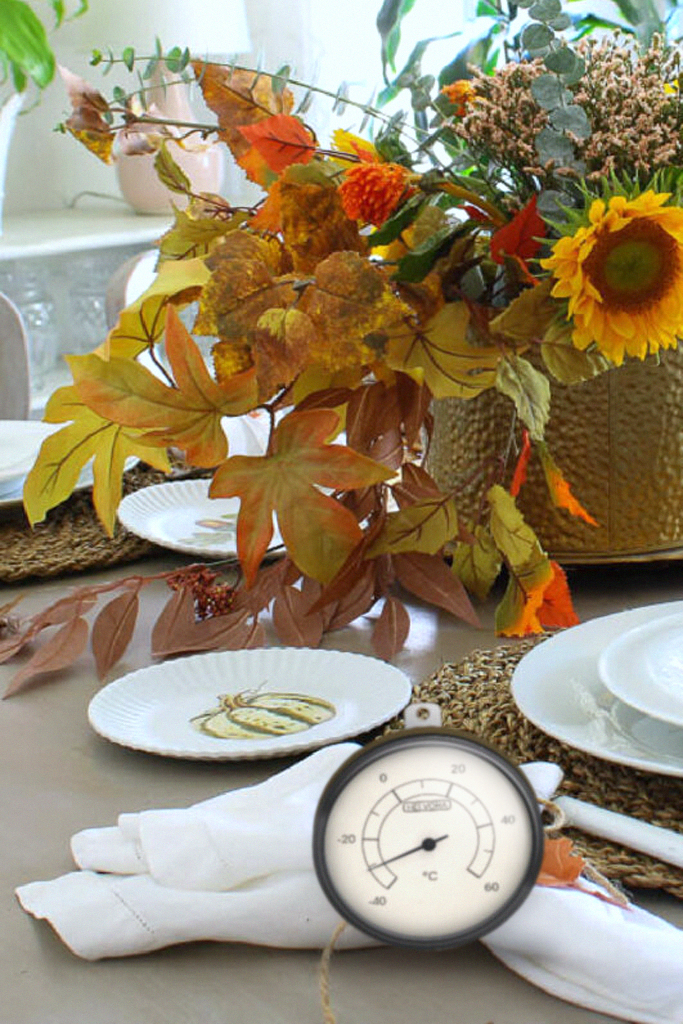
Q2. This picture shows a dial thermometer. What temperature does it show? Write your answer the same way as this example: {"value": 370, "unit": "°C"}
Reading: {"value": -30, "unit": "°C"}
